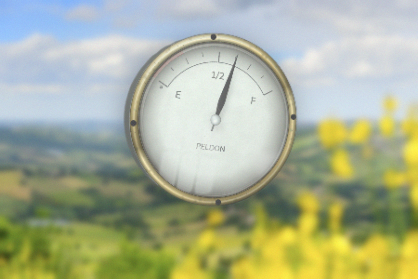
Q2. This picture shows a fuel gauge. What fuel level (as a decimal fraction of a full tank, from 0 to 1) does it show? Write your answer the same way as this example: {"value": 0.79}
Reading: {"value": 0.625}
